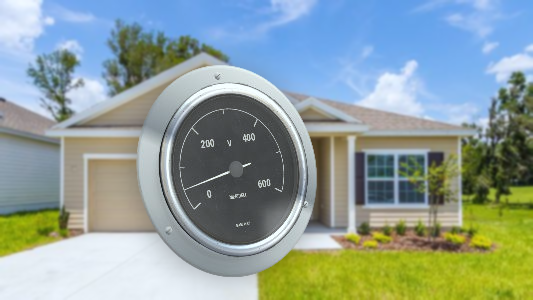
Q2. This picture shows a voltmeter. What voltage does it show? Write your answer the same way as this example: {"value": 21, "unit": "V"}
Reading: {"value": 50, "unit": "V"}
